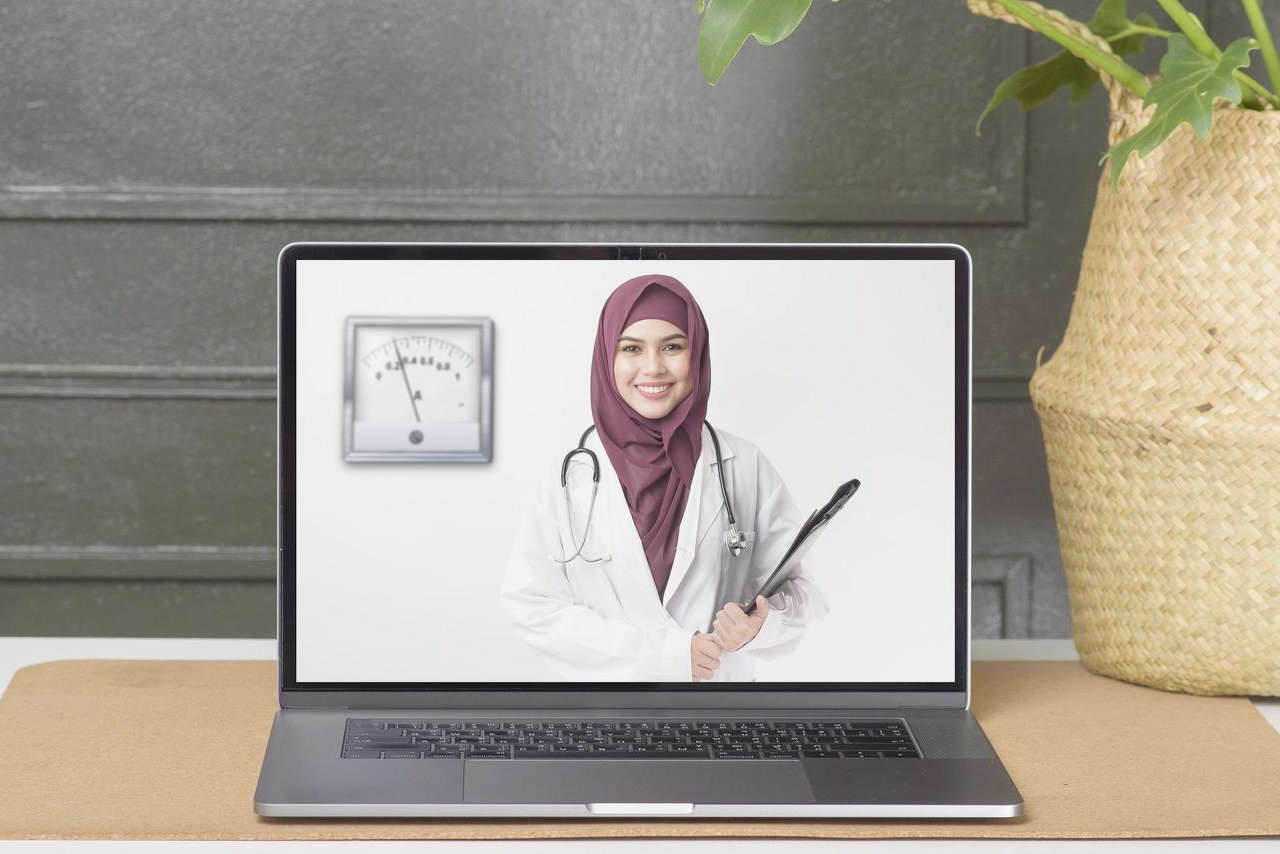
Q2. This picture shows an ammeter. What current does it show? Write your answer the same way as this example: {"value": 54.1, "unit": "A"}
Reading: {"value": 0.3, "unit": "A"}
